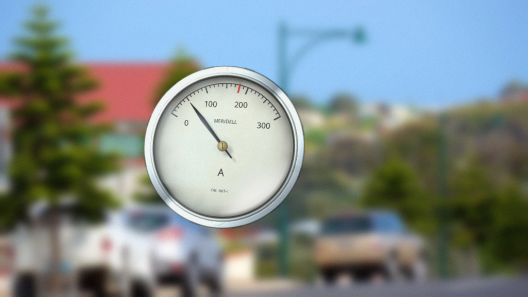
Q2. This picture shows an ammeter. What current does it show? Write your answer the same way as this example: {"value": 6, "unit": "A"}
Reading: {"value": 50, "unit": "A"}
